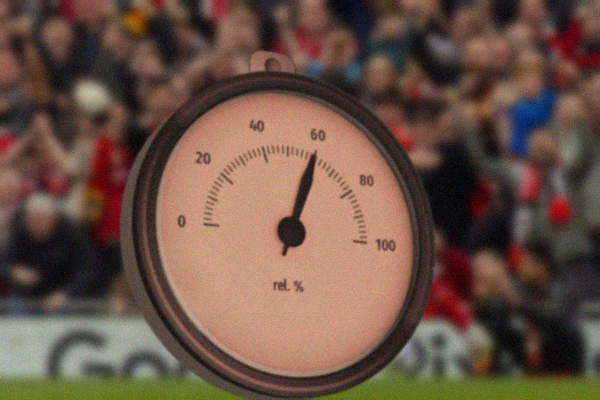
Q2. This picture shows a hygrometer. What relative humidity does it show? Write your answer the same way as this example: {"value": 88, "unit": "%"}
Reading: {"value": 60, "unit": "%"}
